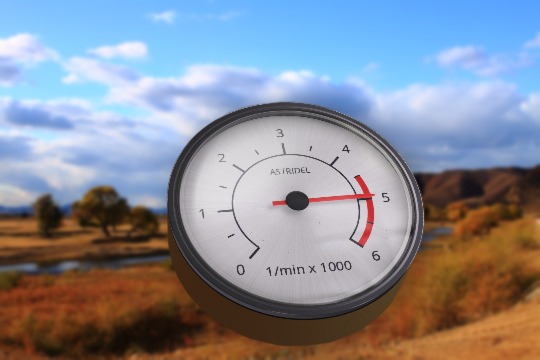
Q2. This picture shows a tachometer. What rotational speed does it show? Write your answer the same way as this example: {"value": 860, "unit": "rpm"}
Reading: {"value": 5000, "unit": "rpm"}
